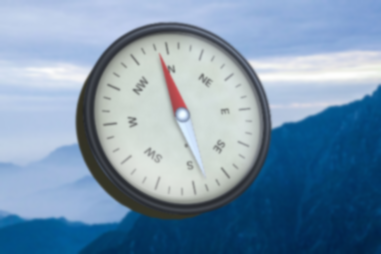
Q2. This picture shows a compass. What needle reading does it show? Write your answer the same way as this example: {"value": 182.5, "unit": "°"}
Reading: {"value": 350, "unit": "°"}
